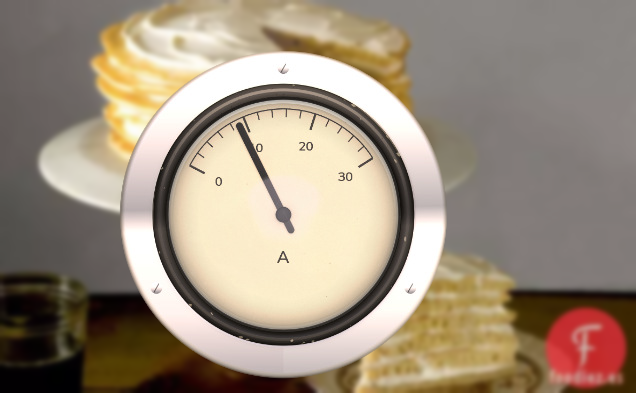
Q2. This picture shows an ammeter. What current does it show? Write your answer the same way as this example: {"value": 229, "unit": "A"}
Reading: {"value": 9, "unit": "A"}
